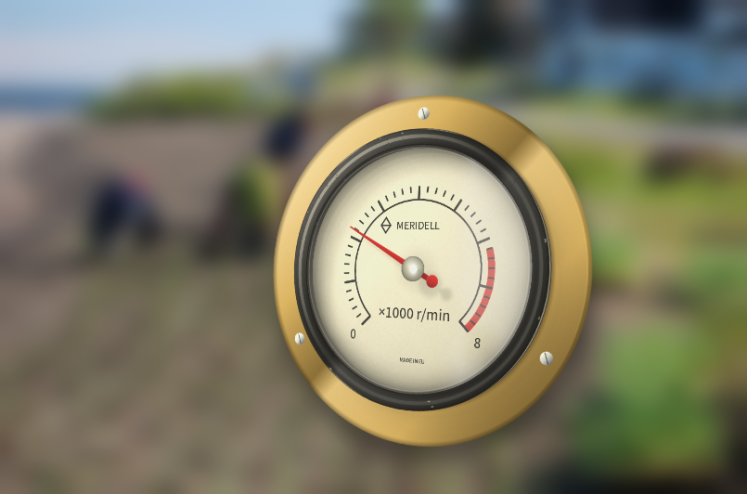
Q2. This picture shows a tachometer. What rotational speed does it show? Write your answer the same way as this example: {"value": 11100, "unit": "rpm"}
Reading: {"value": 2200, "unit": "rpm"}
